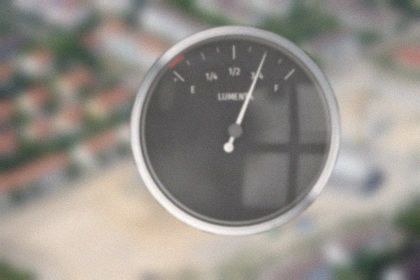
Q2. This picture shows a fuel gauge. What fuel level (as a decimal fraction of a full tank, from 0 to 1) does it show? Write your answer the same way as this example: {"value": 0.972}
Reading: {"value": 0.75}
